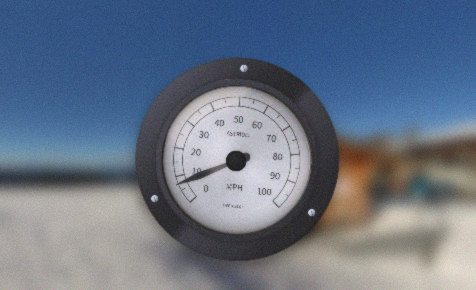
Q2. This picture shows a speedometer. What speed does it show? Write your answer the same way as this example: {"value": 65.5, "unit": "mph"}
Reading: {"value": 7.5, "unit": "mph"}
